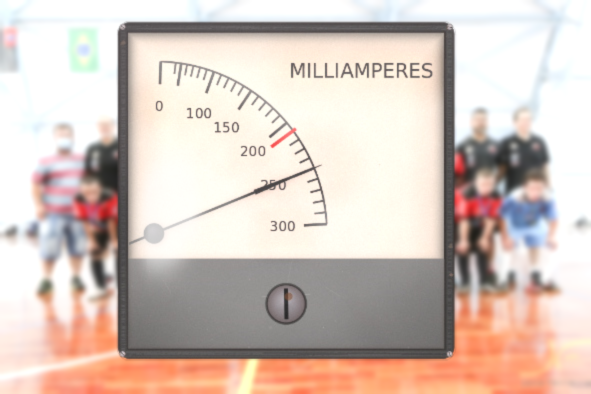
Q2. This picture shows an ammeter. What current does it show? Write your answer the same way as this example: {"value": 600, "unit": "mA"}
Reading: {"value": 250, "unit": "mA"}
